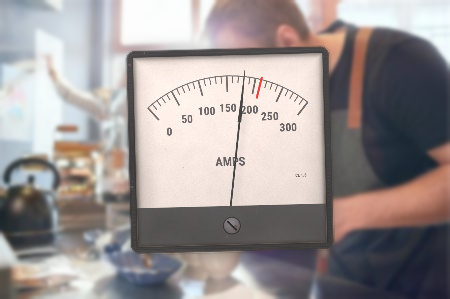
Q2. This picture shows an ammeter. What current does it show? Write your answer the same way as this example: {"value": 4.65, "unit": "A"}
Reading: {"value": 180, "unit": "A"}
